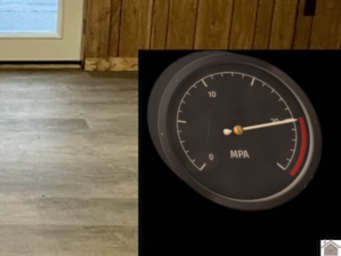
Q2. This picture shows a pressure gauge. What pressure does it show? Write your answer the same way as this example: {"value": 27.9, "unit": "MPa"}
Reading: {"value": 20, "unit": "MPa"}
